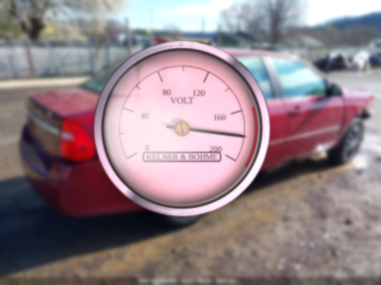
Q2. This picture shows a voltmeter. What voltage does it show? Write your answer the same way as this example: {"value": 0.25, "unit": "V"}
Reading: {"value": 180, "unit": "V"}
